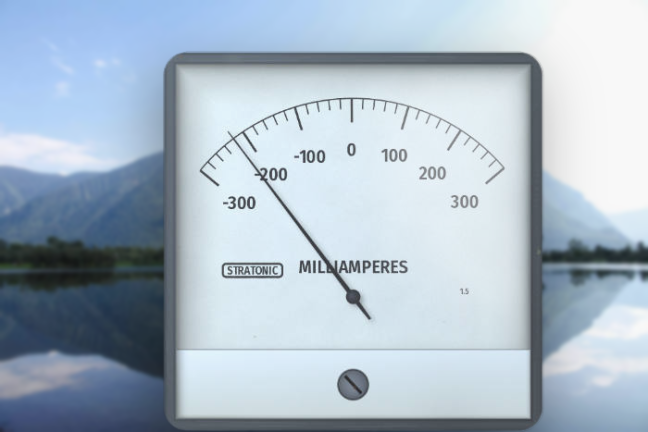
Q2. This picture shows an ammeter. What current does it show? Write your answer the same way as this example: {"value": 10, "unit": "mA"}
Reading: {"value": -220, "unit": "mA"}
